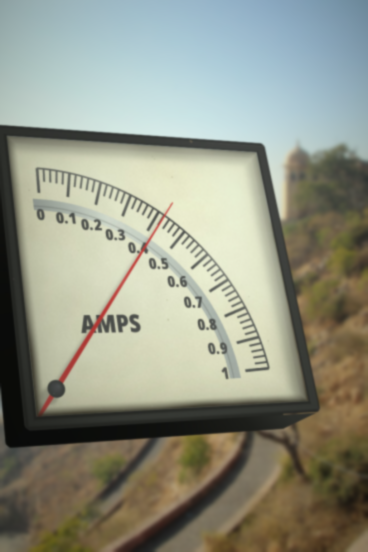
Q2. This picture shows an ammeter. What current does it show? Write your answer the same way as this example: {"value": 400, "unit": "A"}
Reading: {"value": 0.42, "unit": "A"}
